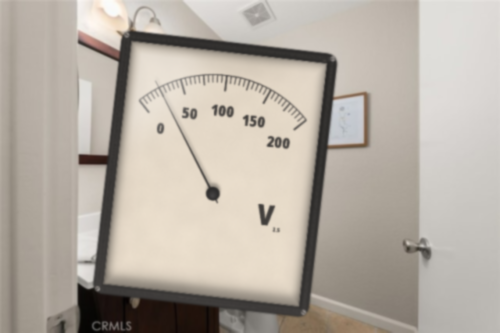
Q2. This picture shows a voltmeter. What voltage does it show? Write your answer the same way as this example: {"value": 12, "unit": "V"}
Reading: {"value": 25, "unit": "V"}
